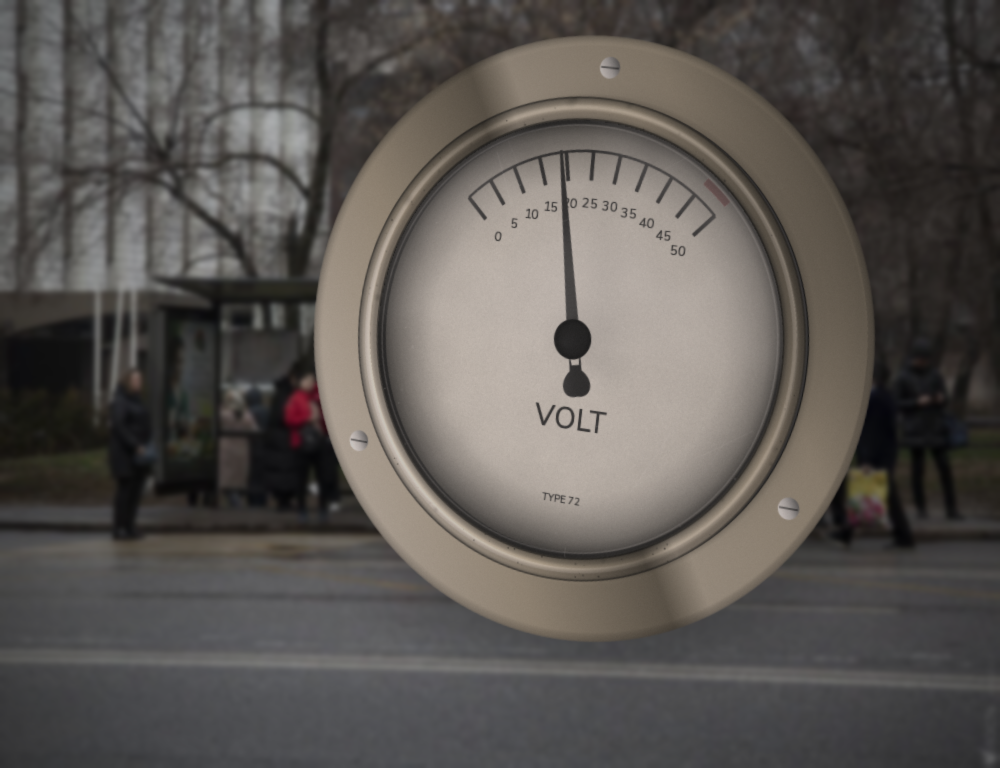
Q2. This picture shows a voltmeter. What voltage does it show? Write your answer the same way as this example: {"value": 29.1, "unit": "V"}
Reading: {"value": 20, "unit": "V"}
